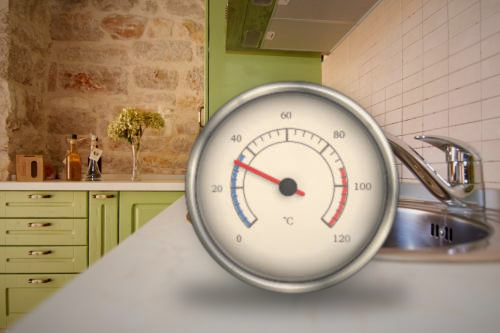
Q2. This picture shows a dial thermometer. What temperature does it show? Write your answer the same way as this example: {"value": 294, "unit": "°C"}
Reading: {"value": 32, "unit": "°C"}
